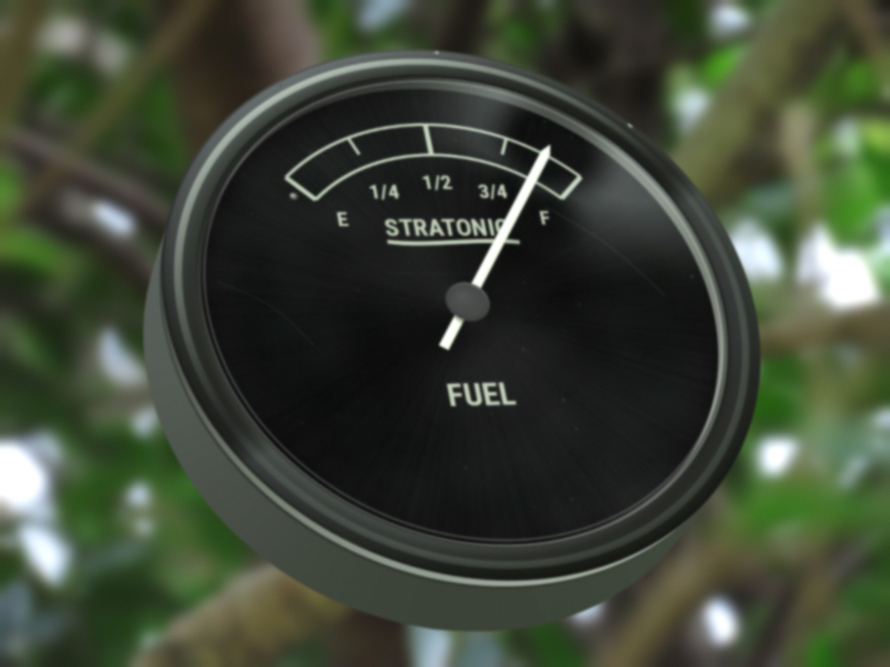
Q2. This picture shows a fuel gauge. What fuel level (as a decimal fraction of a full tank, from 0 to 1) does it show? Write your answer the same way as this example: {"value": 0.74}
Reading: {"value": 0.875}
